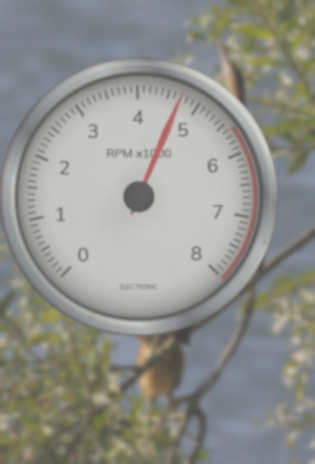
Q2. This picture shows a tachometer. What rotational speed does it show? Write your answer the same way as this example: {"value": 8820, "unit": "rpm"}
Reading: {"value": 4700, "unit": "rpm"}
